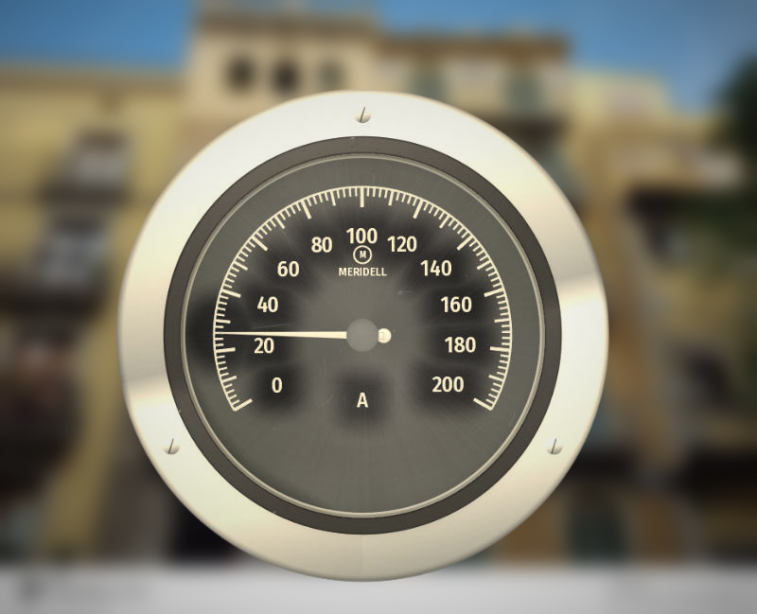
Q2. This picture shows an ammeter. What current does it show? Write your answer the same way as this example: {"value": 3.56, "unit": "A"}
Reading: {"value": 26, "unit": "A"}
